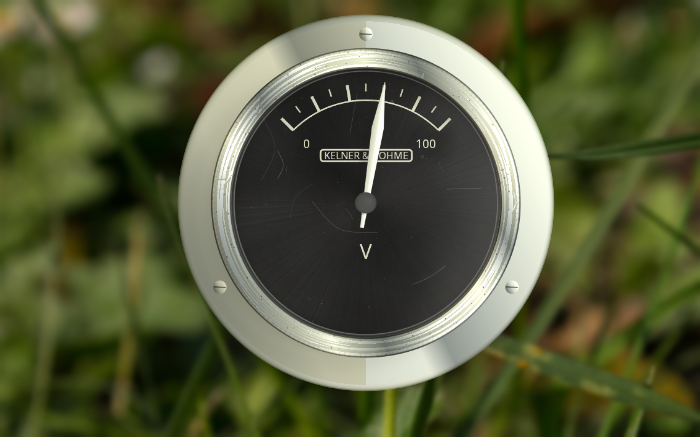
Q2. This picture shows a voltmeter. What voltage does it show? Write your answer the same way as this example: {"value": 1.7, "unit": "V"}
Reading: {"value": 60, "unit": "V"}
